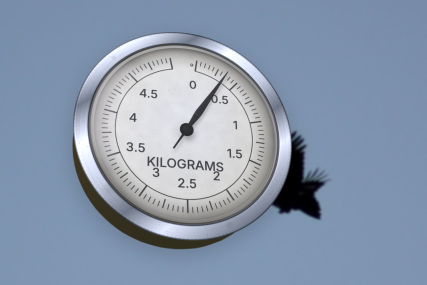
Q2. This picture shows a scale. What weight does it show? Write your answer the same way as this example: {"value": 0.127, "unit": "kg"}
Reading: {"value": 0.35, "unit": "kg"}
